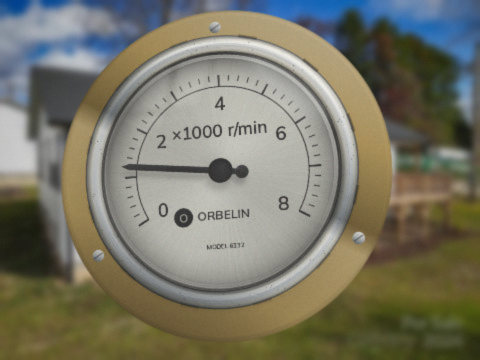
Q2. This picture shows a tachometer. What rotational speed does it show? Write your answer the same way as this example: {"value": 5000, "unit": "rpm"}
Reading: {"value": 1200, "unit": "rpm"}
